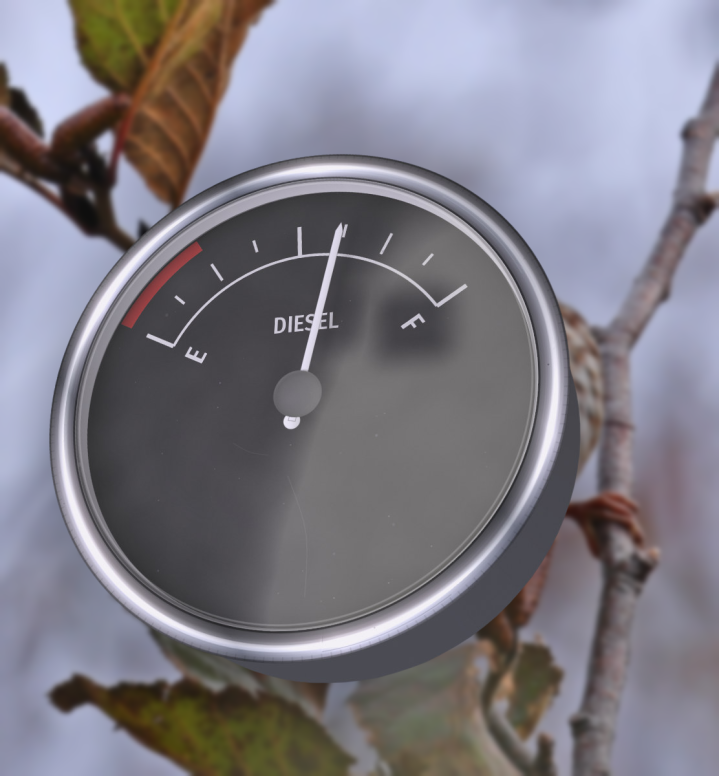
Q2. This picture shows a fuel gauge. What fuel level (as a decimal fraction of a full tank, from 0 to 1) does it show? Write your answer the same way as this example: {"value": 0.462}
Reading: {"value": 0.625}
